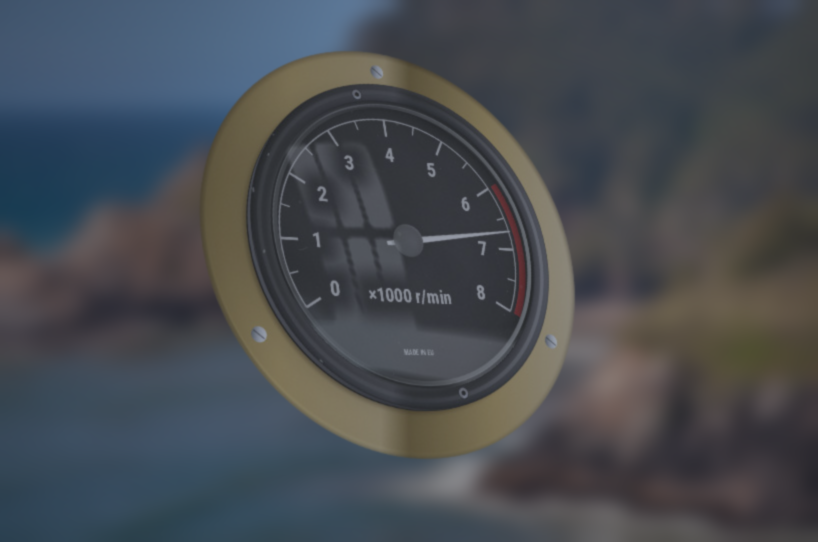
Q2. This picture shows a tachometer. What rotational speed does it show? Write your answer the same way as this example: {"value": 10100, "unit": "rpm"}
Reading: {"value": 6750, "unit": "rpm"}
